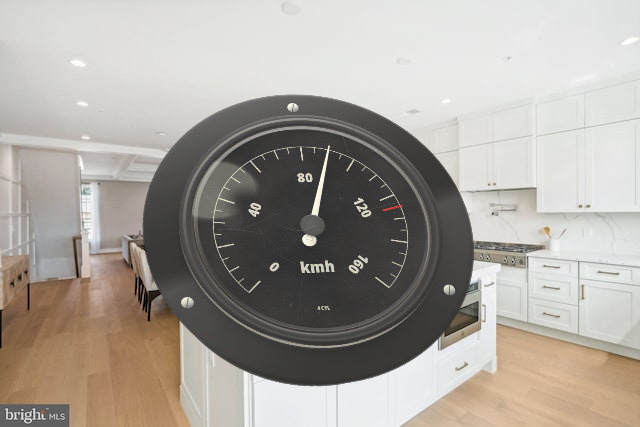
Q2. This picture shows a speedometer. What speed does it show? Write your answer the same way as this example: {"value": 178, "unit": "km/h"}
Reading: {"value": 90, "unit": "km/h"}
